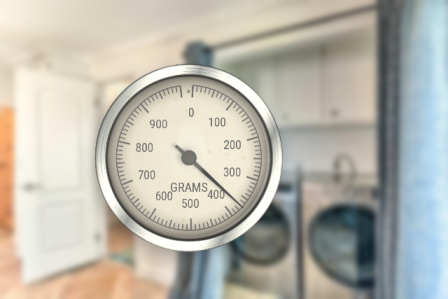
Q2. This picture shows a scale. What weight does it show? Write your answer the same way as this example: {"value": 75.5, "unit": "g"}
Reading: {"value": 370, "unit": "g"}
